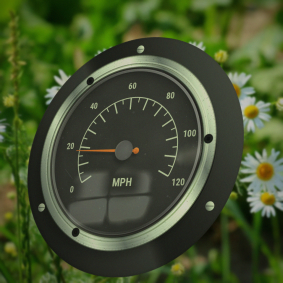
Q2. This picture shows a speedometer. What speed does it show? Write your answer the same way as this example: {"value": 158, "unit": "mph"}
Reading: {"value": 17.5, "unit": "mph"}
